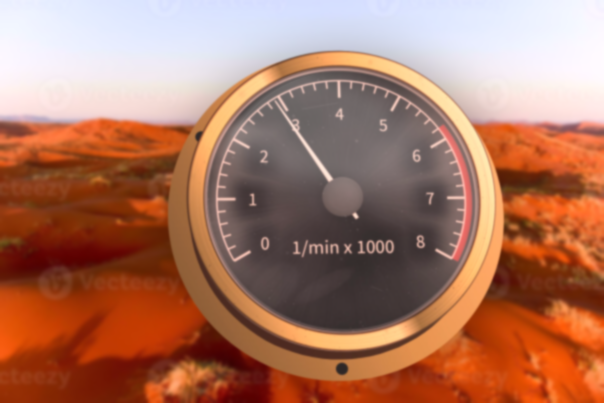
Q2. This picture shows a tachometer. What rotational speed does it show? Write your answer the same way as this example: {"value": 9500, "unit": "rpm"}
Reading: {"value": 2900, "unit": "rpm"}
